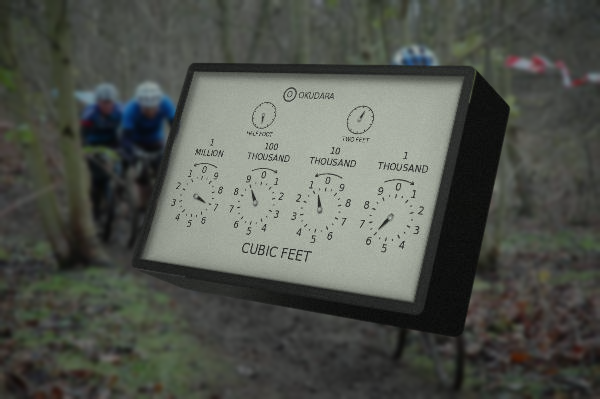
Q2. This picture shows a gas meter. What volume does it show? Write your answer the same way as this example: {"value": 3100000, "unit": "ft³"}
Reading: {"value": 690600, "unit": "ft³"}
